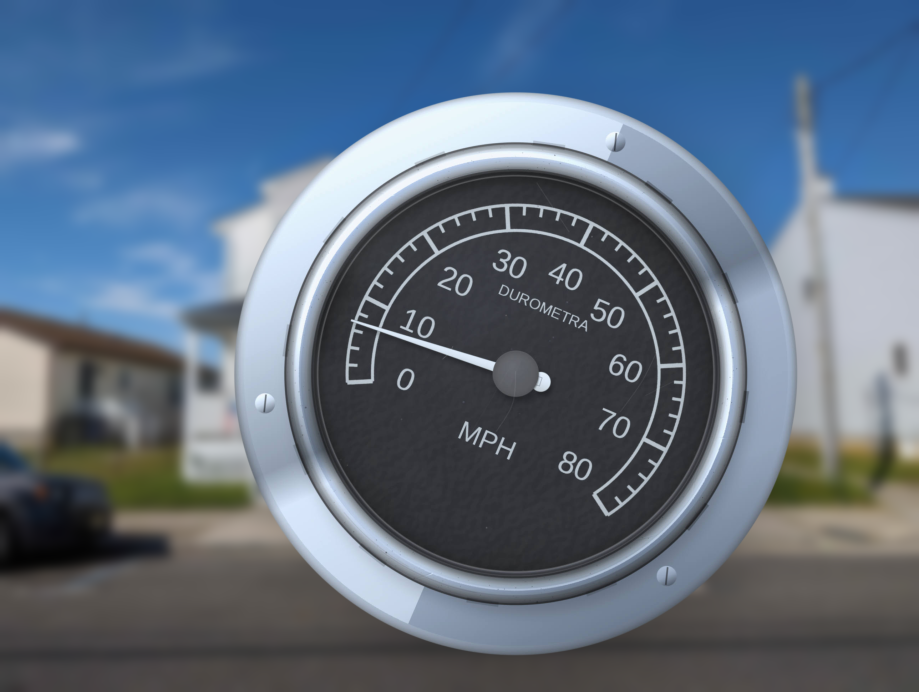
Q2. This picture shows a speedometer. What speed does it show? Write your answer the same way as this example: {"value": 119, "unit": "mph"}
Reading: {"value": 7, "unit": "mph"}
